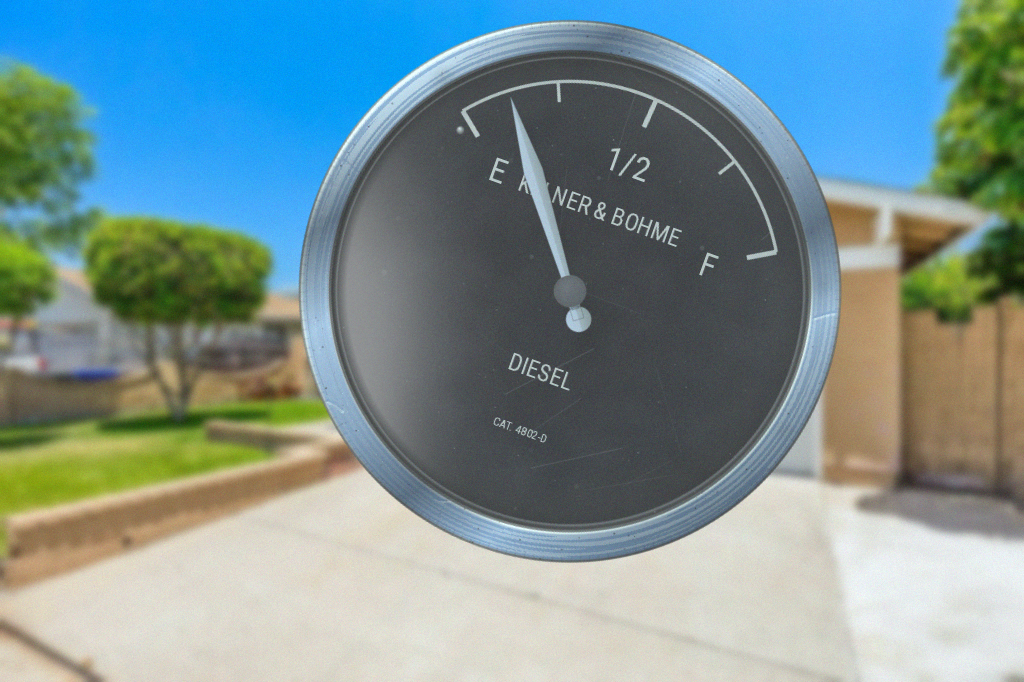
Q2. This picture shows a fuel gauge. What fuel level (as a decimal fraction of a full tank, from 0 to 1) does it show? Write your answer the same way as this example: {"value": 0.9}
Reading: {"value": 0.125}
